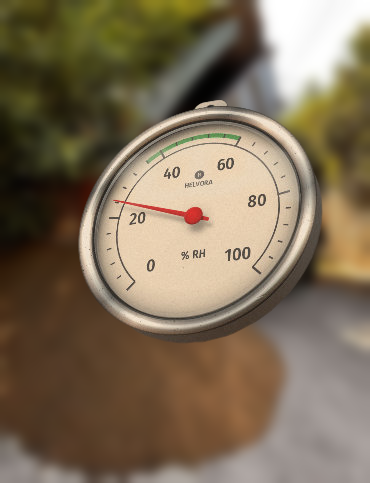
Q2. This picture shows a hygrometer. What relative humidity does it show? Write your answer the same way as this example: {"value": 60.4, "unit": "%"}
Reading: {"value": 24, "unit": "%"}
